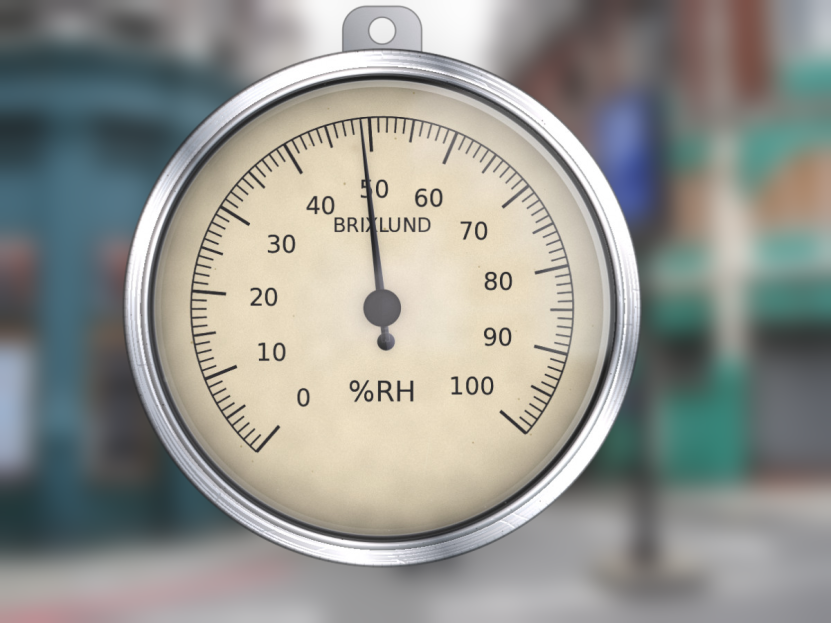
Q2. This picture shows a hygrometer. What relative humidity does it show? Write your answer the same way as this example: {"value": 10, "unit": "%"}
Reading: {"value": 49, "unit": "%"}
